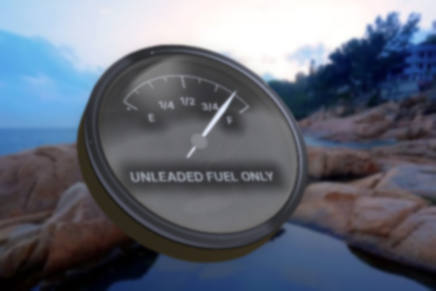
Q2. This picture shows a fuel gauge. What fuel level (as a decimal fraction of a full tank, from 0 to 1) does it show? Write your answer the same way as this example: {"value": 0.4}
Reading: {"value": 0.875}
